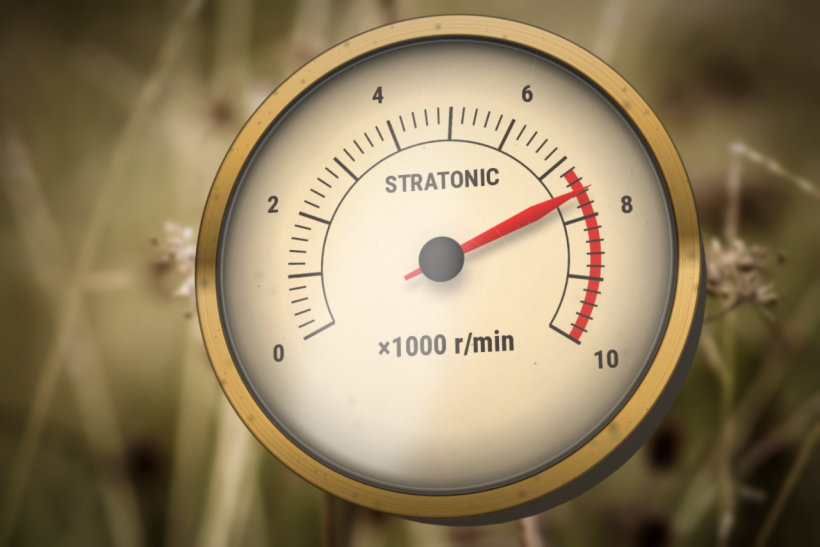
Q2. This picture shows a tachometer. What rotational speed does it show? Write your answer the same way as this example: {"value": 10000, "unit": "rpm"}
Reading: {"value": 7600, "unit": "rpm"}
